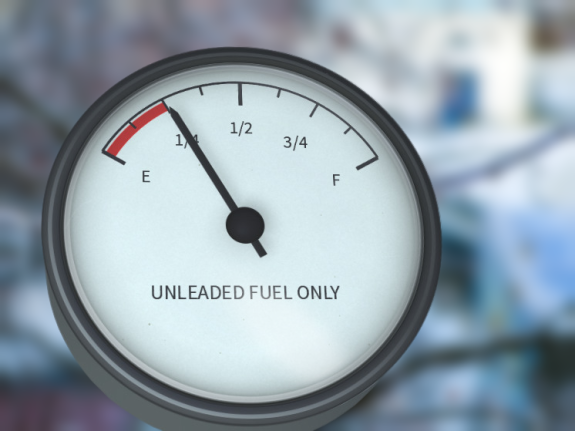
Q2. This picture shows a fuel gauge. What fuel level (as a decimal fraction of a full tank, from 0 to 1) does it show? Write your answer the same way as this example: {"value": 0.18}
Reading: {"value": 0.25}
